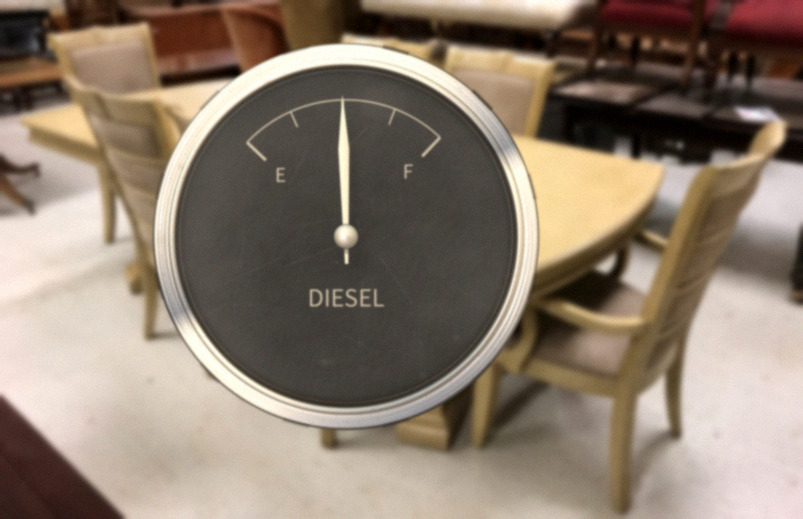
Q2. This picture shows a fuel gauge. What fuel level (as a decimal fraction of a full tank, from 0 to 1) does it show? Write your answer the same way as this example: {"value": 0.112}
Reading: {"value": 0.5}
